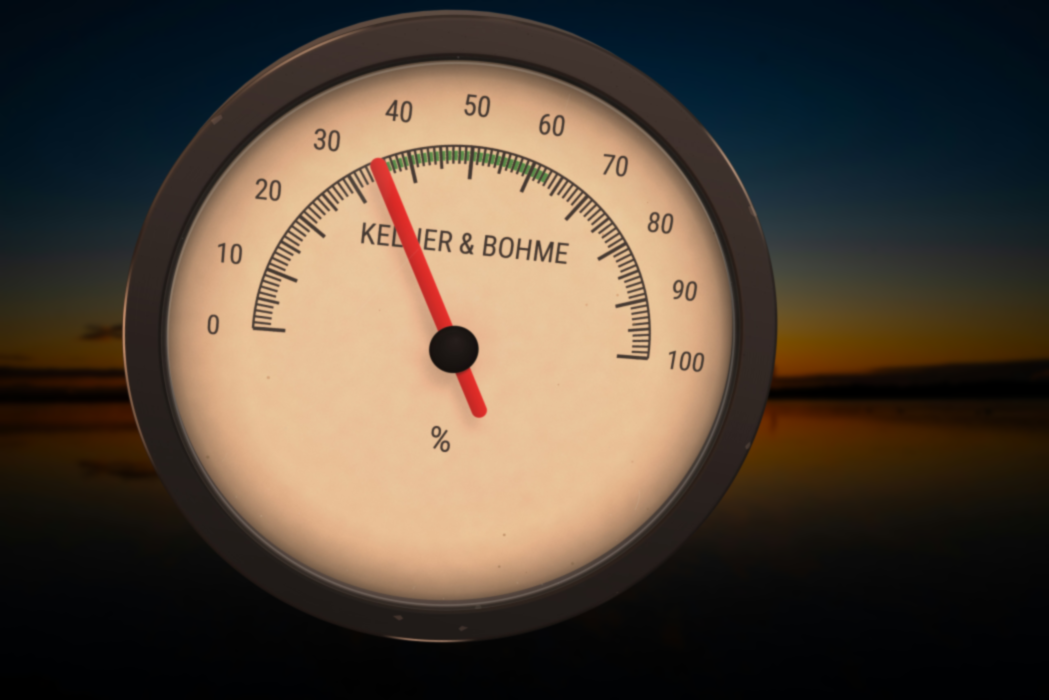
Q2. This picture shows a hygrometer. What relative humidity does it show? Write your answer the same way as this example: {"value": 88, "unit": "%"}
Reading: {"value": 35, "unit": "%"}
